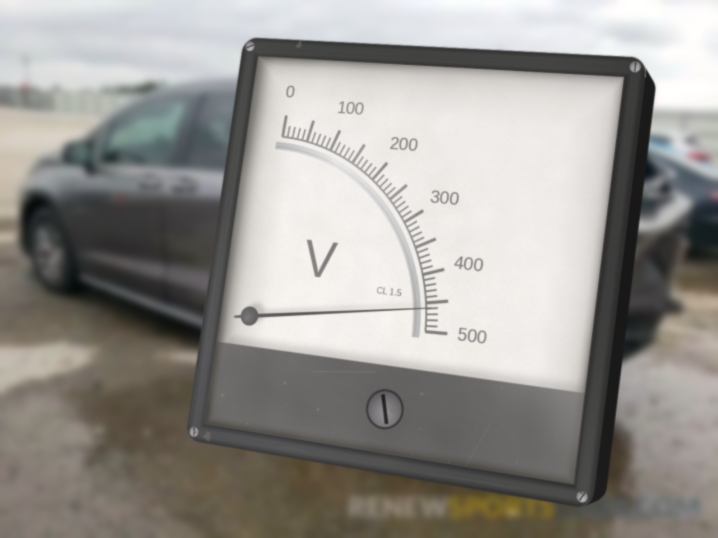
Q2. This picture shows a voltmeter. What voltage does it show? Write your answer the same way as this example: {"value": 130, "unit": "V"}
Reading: {"value": 460, "unit": "V"}
